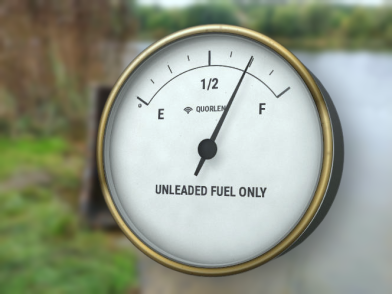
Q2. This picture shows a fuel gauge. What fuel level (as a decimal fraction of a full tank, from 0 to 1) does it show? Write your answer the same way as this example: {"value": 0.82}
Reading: {"value": 0.75}
